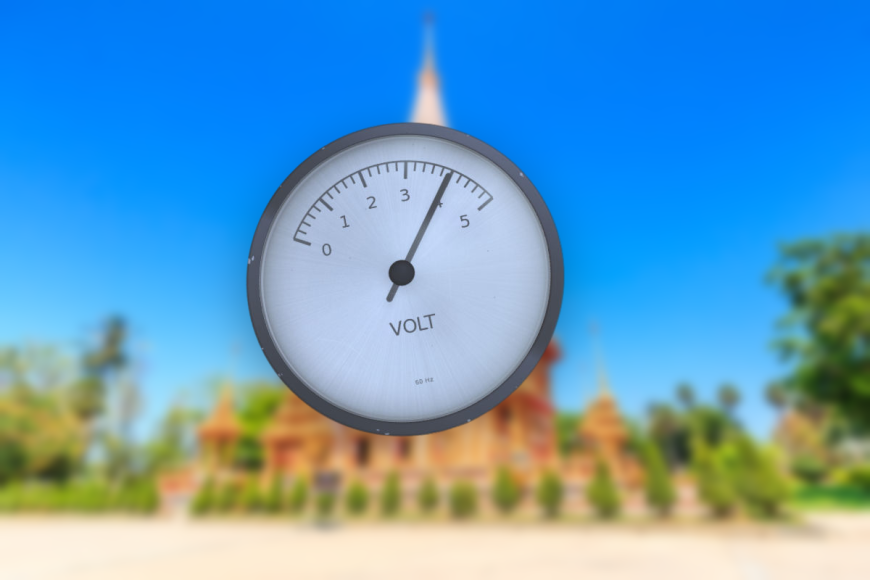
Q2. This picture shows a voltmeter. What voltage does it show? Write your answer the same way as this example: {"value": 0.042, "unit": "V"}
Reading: {"value": 4, "unit": "V"}
